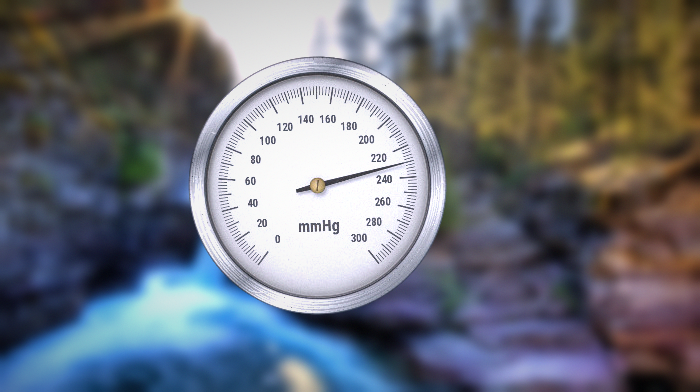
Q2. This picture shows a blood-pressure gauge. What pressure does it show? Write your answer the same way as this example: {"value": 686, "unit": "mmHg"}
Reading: {"value": 230, "unit": "mmHg"}
